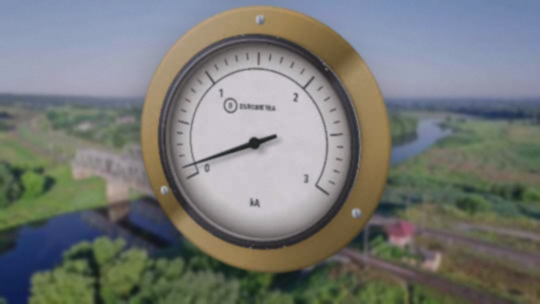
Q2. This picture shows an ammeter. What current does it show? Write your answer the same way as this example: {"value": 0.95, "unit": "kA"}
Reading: {"value": 0.1, "unit": "kA"}
